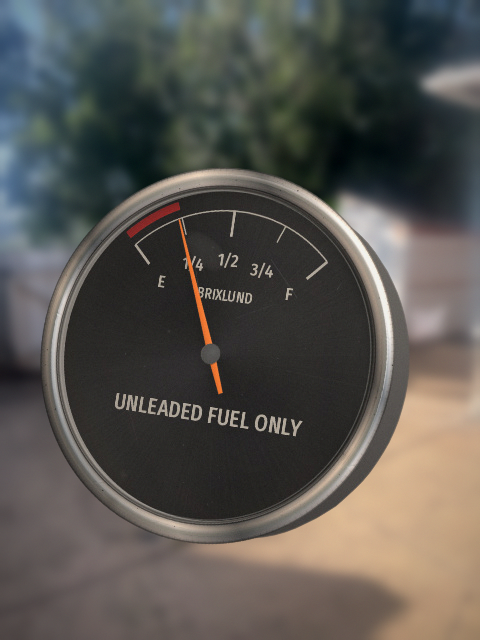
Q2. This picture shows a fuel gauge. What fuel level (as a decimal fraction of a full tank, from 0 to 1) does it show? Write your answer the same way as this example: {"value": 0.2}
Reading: {"value": 0.25}
